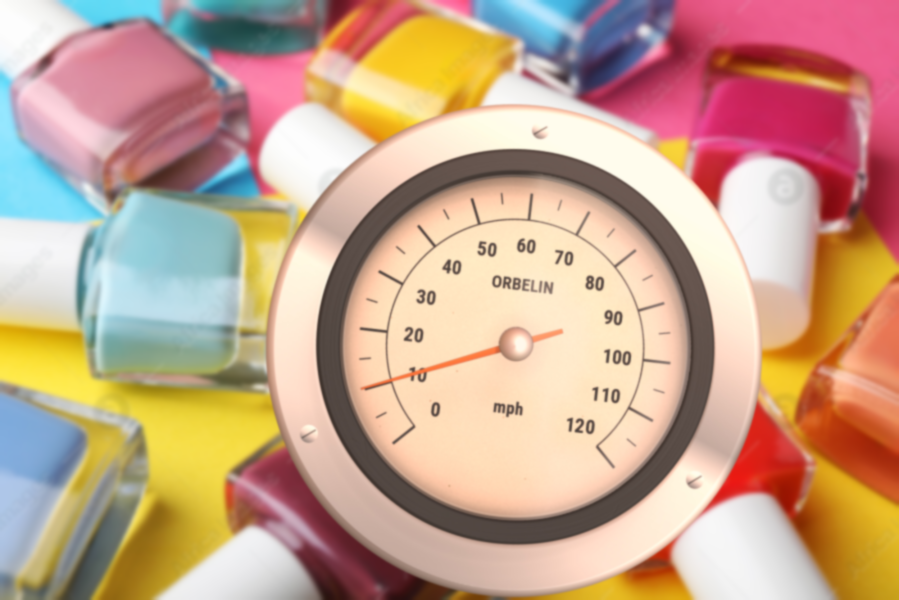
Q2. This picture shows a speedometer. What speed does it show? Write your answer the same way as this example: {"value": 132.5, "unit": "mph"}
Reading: {"value": 10, "unit": "mph"}
